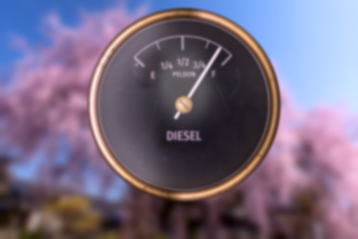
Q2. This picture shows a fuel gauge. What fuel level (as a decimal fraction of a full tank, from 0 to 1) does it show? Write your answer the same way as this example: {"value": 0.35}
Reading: {"value": 0.875}
